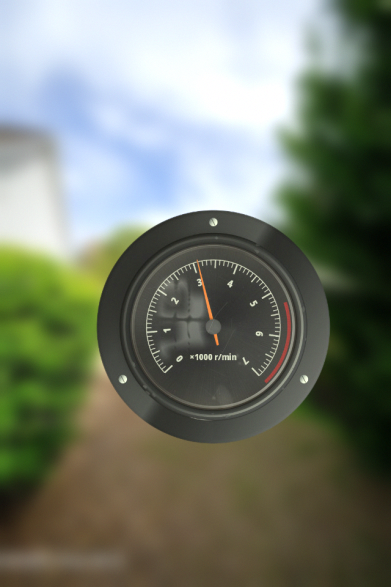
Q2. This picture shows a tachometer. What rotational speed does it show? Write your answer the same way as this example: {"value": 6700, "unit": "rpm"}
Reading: {"value": 3100, "unit": "rpm"}
